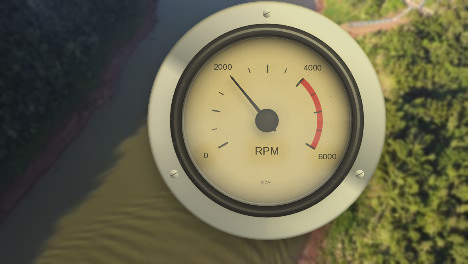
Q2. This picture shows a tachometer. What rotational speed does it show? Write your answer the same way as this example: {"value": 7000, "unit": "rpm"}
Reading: {"value": 2000, "unit": "rpm"}
